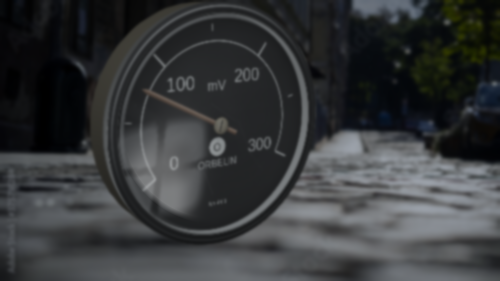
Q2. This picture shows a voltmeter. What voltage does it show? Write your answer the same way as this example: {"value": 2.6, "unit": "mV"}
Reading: {"value": 75, "unit": "mV"}
